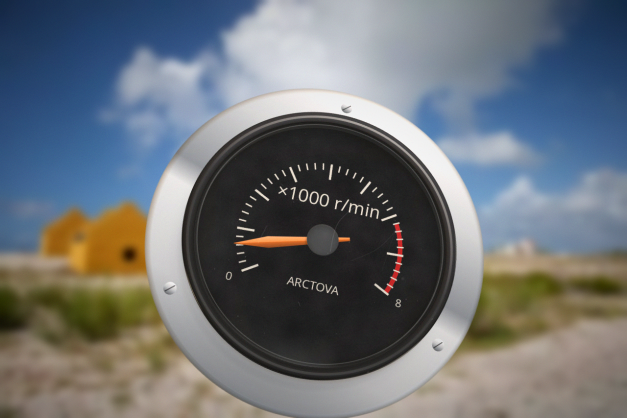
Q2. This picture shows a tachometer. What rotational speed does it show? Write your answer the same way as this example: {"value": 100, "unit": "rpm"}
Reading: {"value": 600, "unit": "rpm"}
